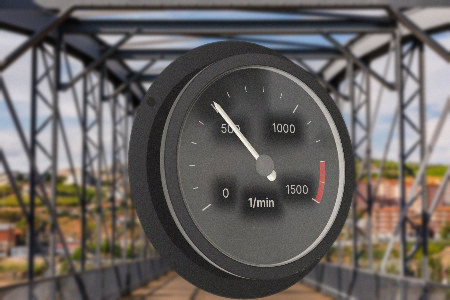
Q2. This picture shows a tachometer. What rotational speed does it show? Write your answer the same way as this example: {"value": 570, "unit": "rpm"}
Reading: {"value": 500, "unit": "rpm"}
